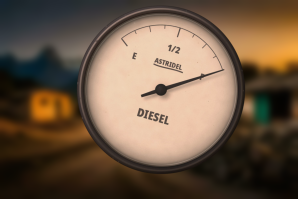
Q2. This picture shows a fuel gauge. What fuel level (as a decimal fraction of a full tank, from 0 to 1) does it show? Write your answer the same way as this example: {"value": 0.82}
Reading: {"value": 1}
